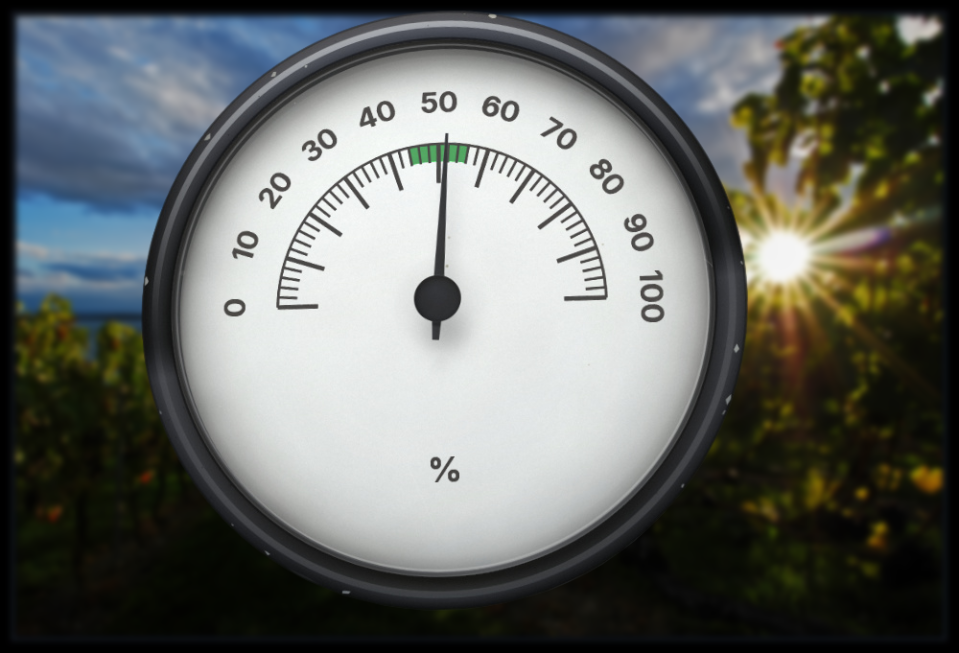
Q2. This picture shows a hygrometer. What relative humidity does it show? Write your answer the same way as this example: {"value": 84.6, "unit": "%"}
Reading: {"value": 52, "unit": "%"}
